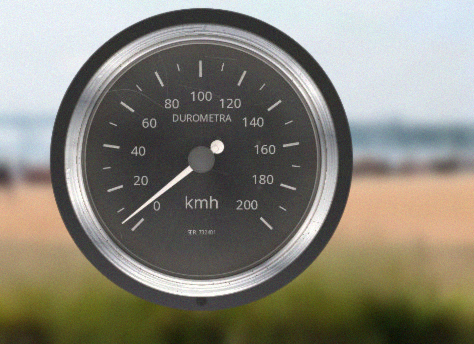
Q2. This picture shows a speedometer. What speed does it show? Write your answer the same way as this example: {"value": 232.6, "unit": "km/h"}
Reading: {"value": 5, "unit": "km/h"}
